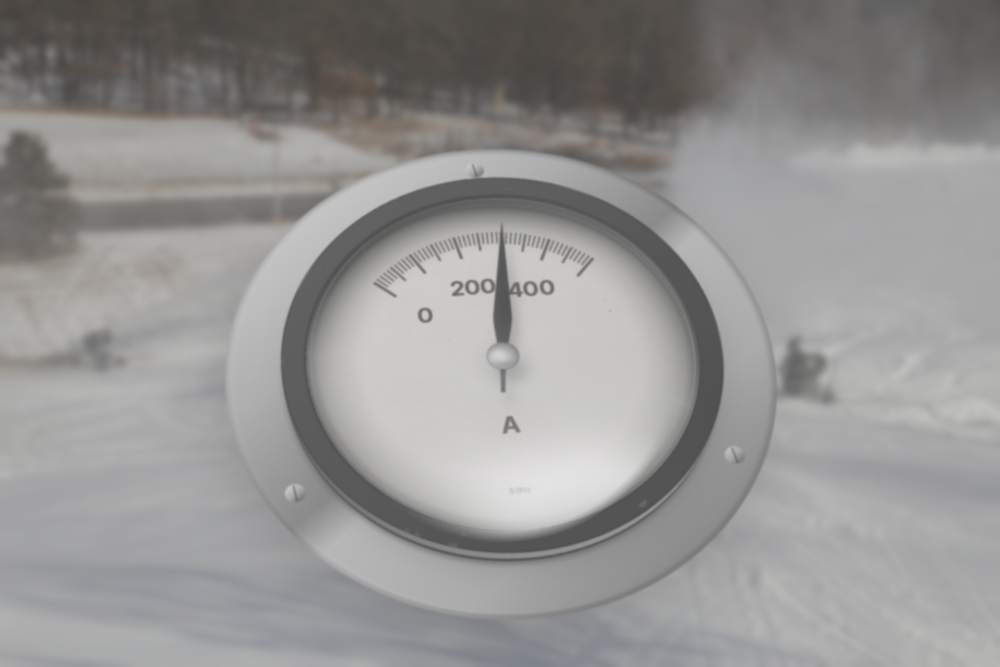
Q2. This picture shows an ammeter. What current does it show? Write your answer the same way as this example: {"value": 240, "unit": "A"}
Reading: {"value": 300, "unit": "A"}
